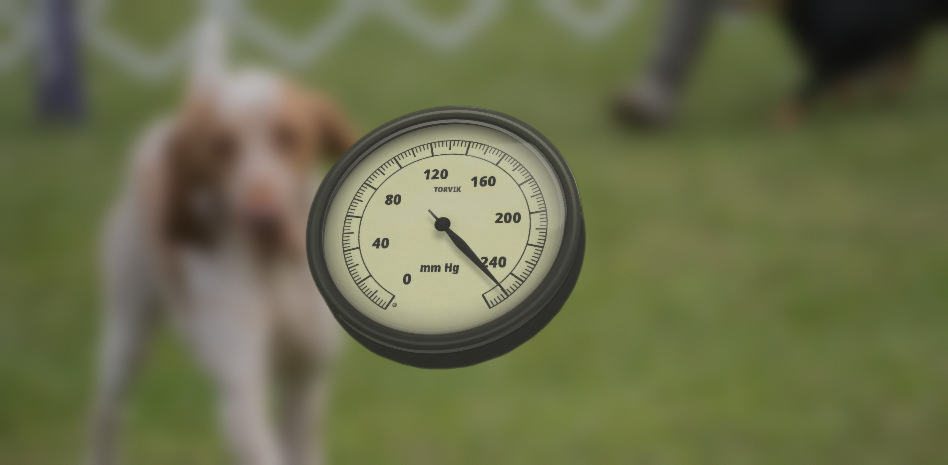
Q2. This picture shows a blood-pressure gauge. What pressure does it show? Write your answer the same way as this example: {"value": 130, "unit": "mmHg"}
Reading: {"value": 250, "unit": "mmHg"}
